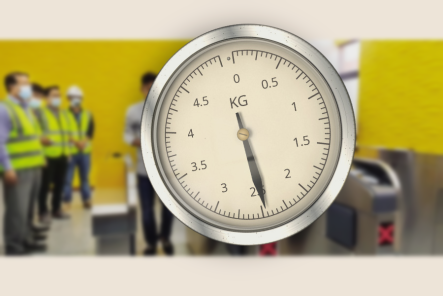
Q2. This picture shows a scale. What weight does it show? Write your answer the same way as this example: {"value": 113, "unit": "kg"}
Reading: {"value": 2.45, "unit": "kg"}
